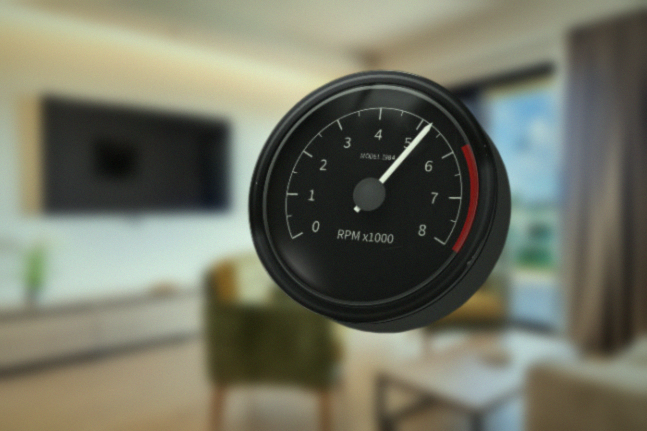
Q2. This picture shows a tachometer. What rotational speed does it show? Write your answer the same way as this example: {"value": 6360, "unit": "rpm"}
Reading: {"value": 5250, "unit": "rpm"}
